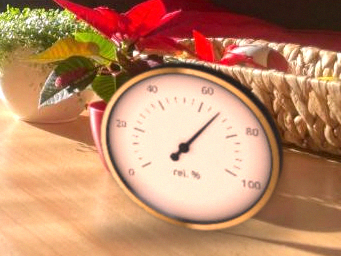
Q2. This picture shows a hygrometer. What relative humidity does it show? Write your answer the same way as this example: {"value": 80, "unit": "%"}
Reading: {"value": 68, "unit": "%"}
